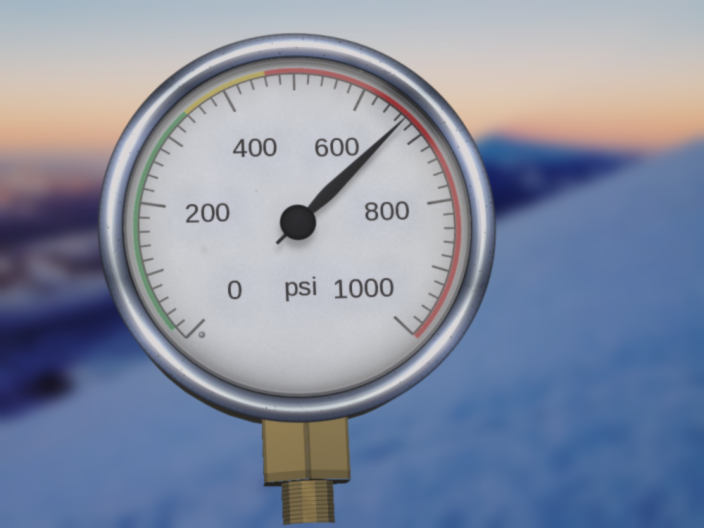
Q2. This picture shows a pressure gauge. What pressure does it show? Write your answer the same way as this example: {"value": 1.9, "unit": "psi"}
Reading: {"value": 670, "unit": "psi"}
